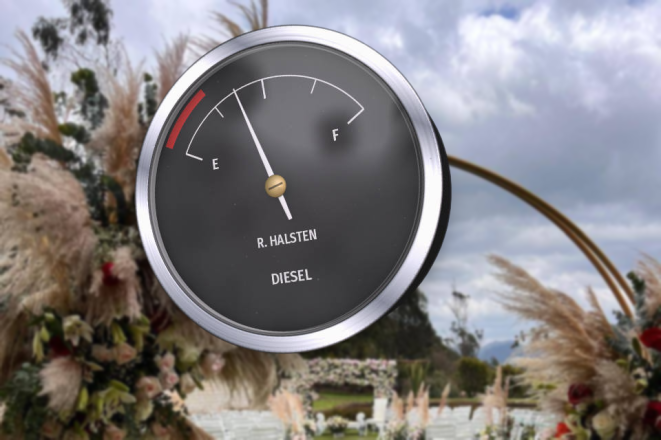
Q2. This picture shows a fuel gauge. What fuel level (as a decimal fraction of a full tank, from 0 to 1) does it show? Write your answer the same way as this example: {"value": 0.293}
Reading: {"value": 0.375}
